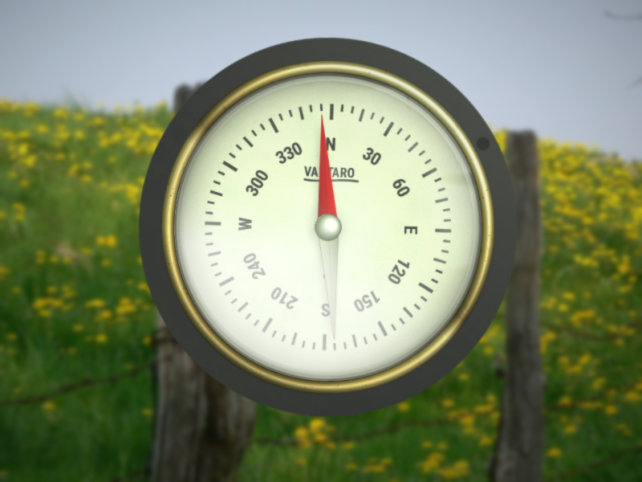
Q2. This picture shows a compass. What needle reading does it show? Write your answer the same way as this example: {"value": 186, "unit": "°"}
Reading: {"value": 355, "unit": "°"}
